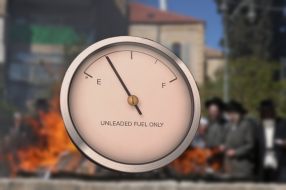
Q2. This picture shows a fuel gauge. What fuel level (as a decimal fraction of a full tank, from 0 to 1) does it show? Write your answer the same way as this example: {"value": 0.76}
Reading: {"value": 0.25}
